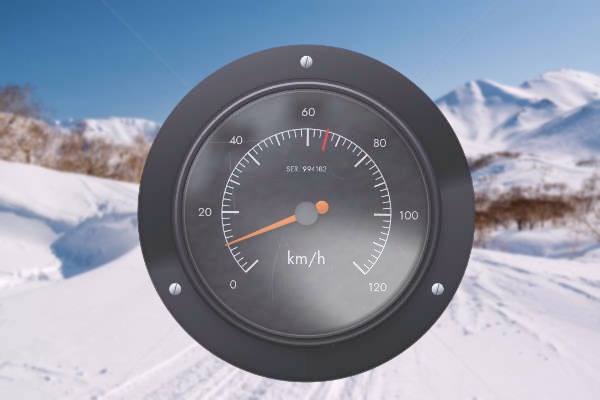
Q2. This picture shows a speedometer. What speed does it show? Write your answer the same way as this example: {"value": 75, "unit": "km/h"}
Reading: {"value": 10, "unit": "km/h"}
